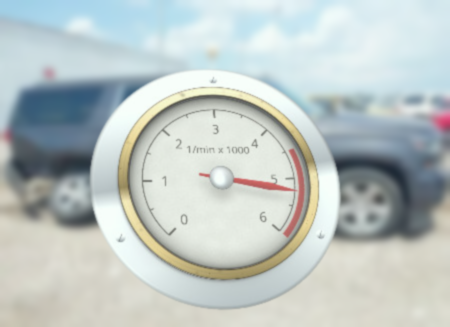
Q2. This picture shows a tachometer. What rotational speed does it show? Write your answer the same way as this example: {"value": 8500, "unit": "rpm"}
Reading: {"value": 5250, "unit": "rpm"}
